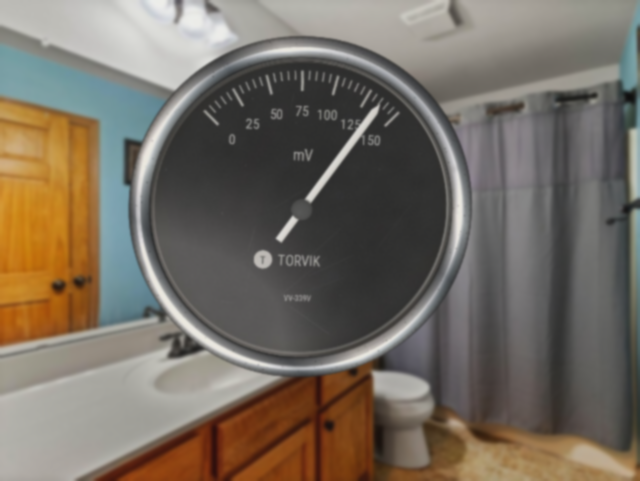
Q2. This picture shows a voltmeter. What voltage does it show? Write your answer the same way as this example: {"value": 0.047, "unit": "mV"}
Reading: {"value": 135, "unit": "mV"}
